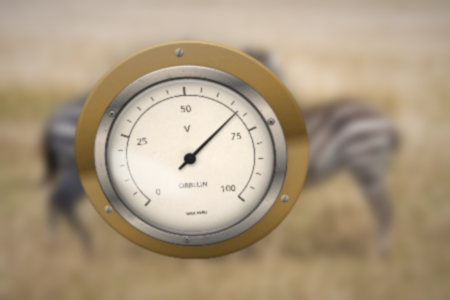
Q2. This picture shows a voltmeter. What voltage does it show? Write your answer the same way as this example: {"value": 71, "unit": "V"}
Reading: {"value": 67.5, "unit": "V"}
